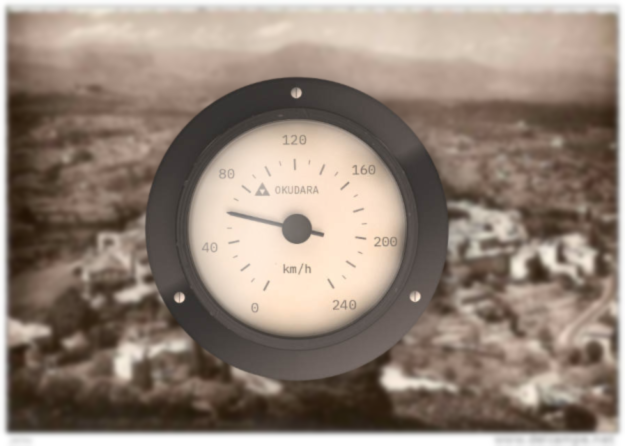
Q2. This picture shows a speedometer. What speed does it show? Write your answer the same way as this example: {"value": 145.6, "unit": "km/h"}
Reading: {"value": 60, "unit": "km/h"}
